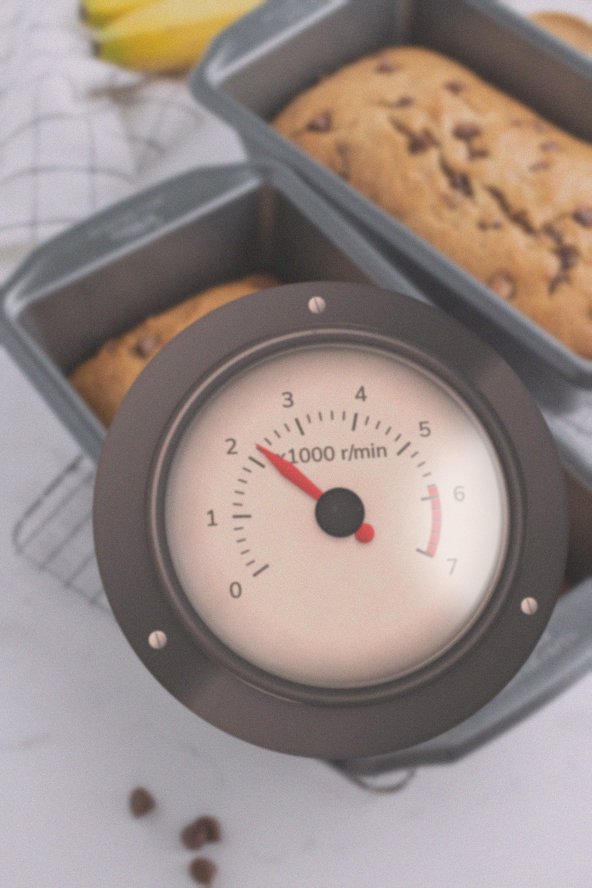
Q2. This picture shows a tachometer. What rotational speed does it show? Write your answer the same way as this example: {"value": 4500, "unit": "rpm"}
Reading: {"value": 2200, "unit": "rpm"}
